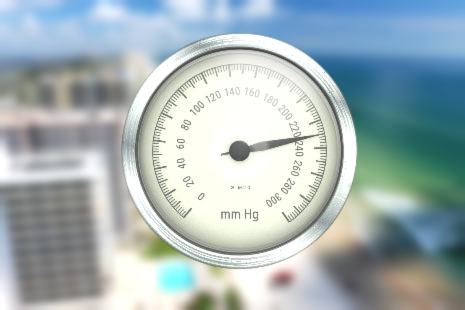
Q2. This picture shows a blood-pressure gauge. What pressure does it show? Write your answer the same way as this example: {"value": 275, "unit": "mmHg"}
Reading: {"value": 230, "unit": "mmHg"}
